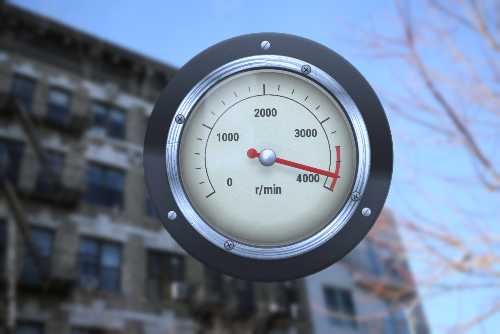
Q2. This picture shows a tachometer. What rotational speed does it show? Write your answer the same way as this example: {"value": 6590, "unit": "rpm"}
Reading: {"value": 3800, "unit": "rpm"}
